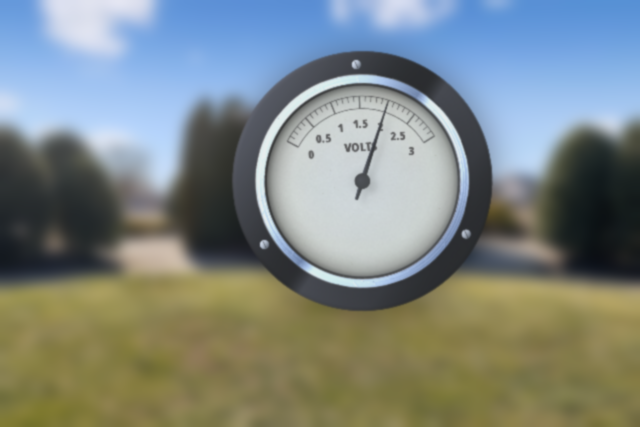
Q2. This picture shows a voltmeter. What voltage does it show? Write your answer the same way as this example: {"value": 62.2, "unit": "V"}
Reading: {"value": 2, "unit": "V"}
